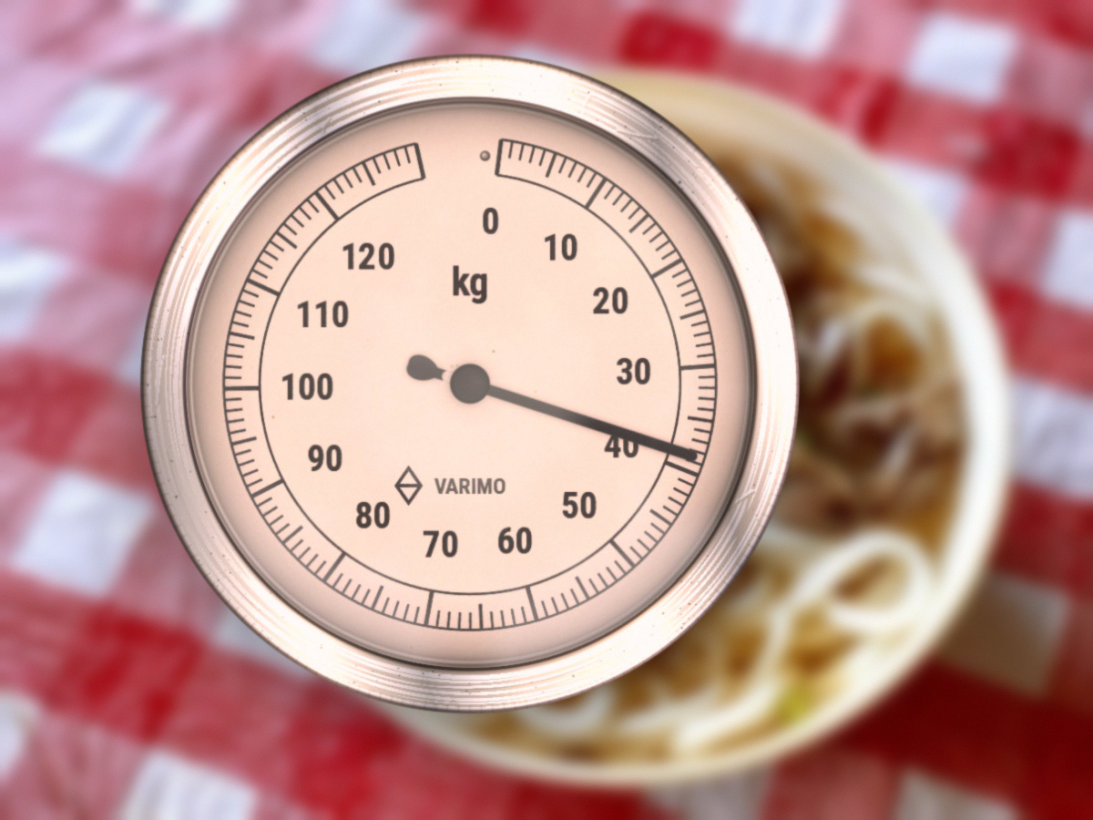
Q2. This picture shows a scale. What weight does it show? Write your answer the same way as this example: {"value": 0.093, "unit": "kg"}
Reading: {"value": 38.5, "unit": "kg"}
